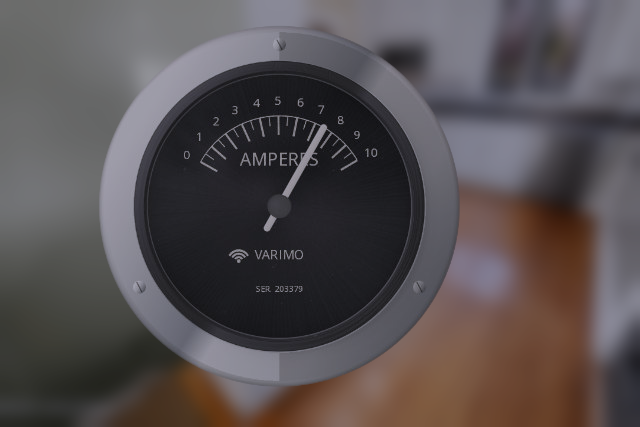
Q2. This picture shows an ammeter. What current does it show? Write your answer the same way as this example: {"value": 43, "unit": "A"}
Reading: {"value": 7.5, "unit": "A"}
